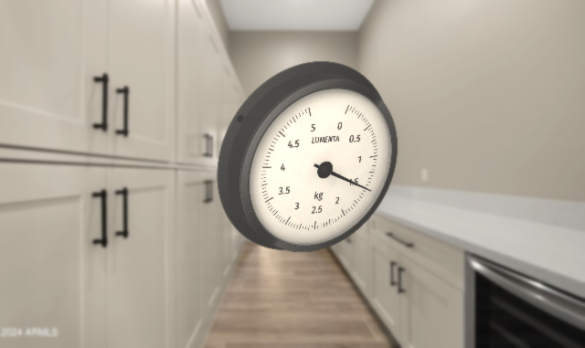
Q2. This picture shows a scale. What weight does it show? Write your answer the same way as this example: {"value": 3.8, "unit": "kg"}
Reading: {"value": 1.5, "unit": "kg"}
